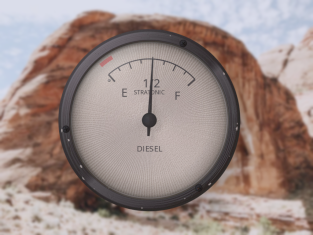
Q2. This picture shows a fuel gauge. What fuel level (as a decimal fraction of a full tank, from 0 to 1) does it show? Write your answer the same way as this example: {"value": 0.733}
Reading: {"value": 0.5}
